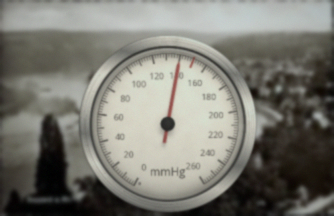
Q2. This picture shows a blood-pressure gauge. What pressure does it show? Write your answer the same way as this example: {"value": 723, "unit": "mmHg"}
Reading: {"value": 140, "unit": "mmHg"}
